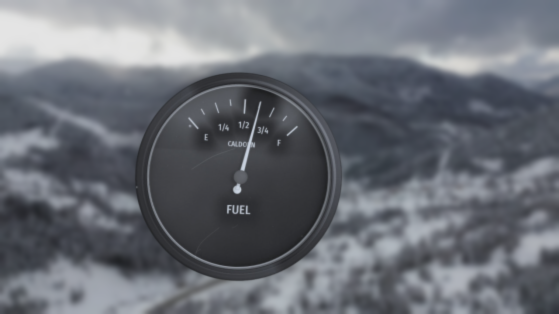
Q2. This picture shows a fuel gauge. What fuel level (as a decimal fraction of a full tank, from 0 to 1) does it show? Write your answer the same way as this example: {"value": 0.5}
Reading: {"value": 0.625}
